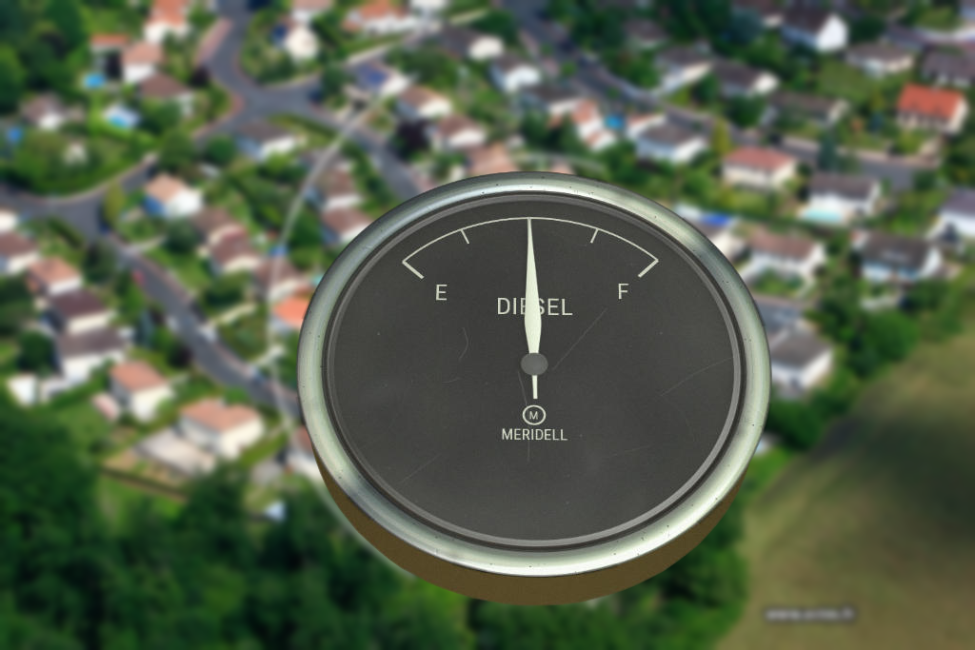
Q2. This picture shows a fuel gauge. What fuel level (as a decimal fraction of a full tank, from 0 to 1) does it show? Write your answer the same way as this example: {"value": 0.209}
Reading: {"value": 0.5}
